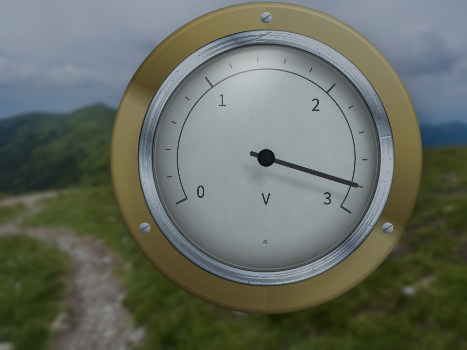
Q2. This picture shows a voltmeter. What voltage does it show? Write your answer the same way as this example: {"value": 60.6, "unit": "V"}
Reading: {"value": 2.8, "unit": "V"}
